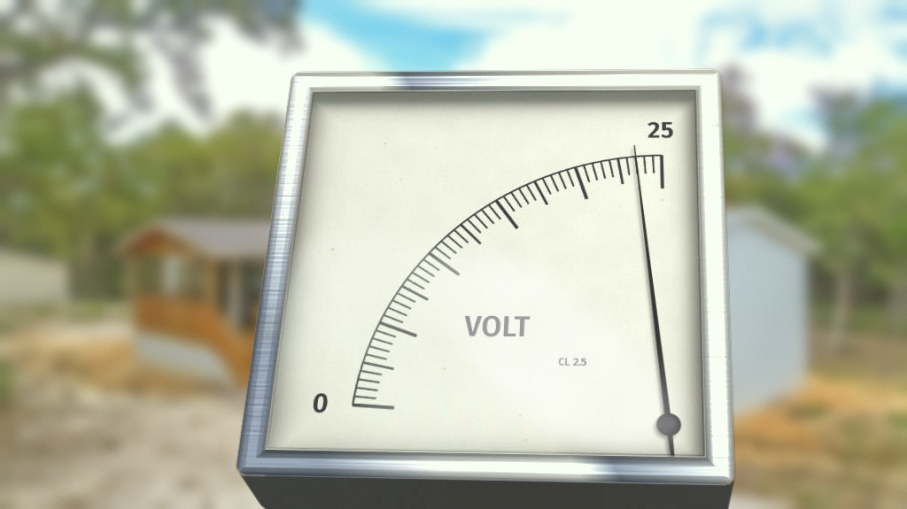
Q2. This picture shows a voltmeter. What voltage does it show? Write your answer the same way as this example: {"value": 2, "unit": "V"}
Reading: {"value": 23.5, "unit": "V"}
